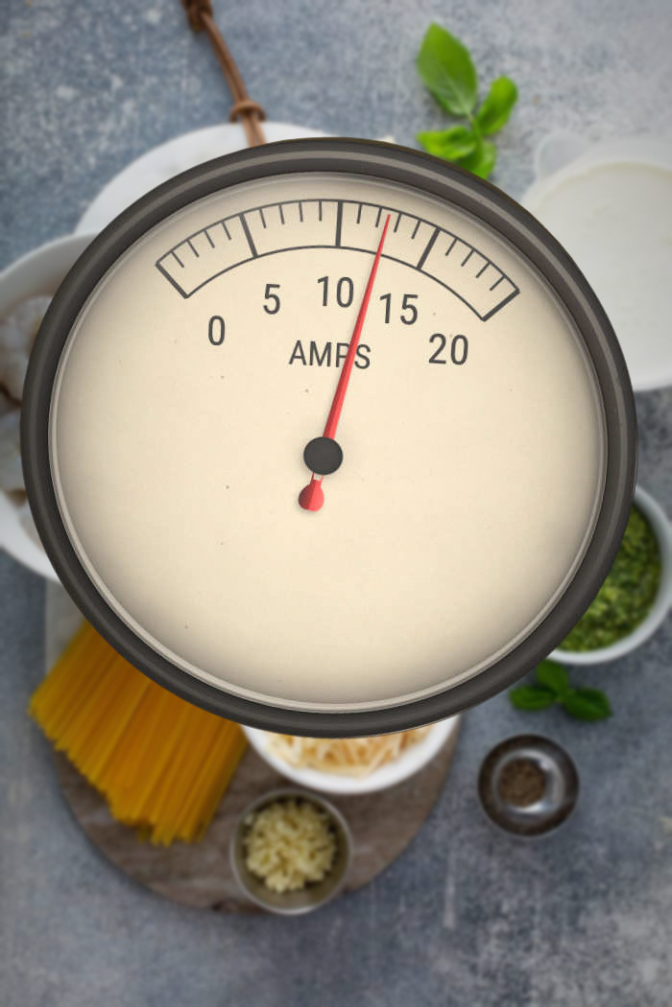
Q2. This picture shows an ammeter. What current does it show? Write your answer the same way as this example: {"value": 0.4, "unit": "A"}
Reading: {"value": 12.5, "unit": "A"}
